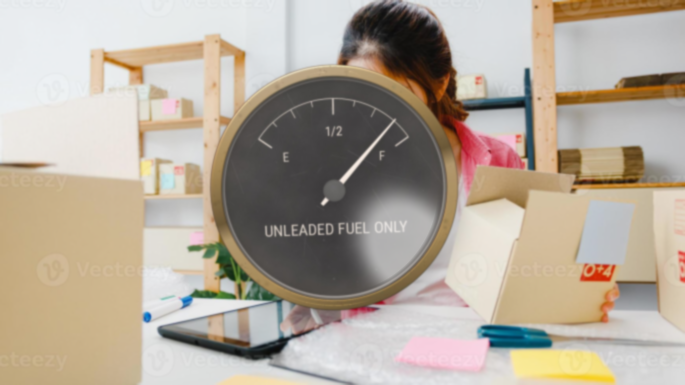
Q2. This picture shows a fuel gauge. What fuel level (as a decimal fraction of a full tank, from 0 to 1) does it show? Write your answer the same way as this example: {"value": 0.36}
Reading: {"value": 0.875}
